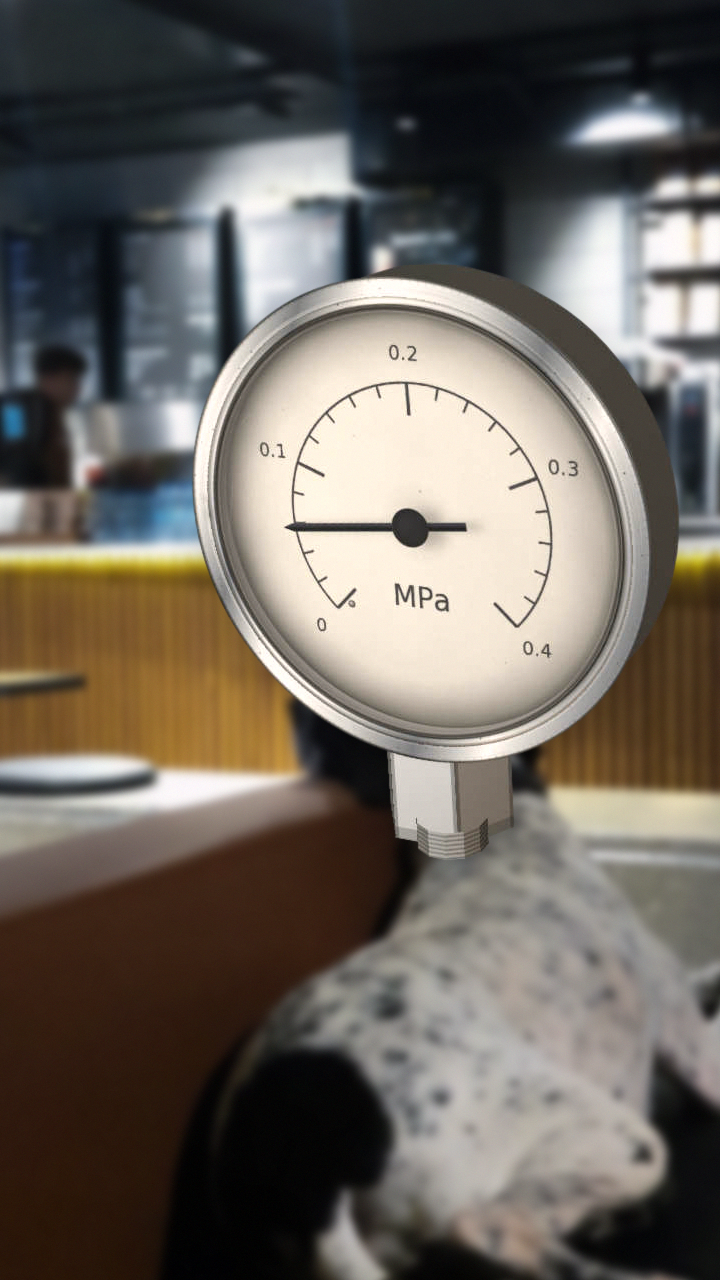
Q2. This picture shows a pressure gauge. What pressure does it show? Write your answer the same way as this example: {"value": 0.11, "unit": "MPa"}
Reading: {"value": 0.06, "unit": "MPa"}
